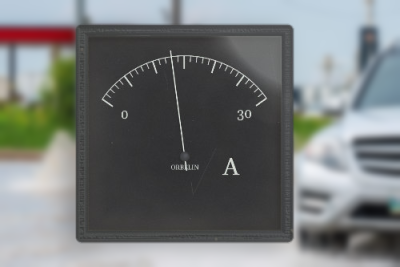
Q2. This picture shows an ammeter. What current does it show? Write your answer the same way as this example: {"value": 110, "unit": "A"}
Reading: {"value": 13, "unit": "A"}
